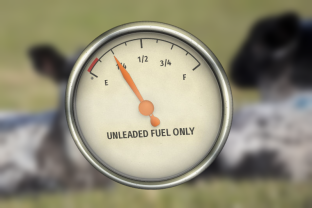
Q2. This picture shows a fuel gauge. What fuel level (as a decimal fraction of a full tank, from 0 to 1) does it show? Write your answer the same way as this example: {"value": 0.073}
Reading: {"value": 0.25}
